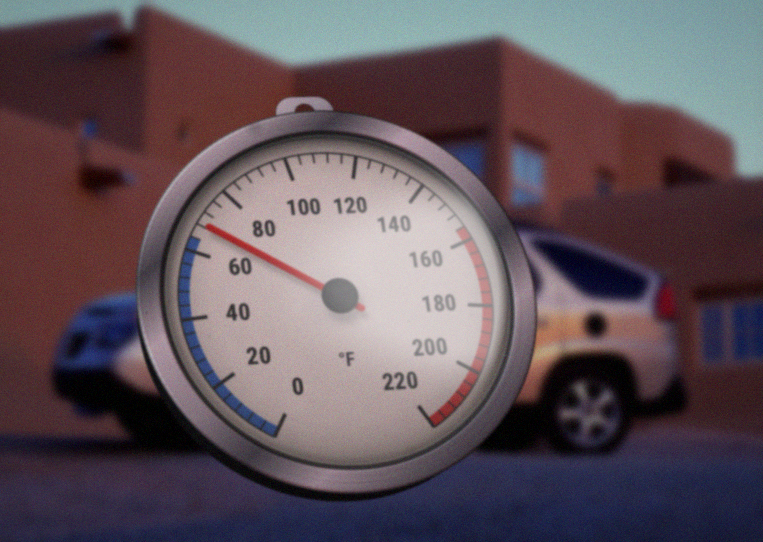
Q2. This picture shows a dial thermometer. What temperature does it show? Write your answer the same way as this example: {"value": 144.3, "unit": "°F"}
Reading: {"value": 68, "unit": "°F"}
